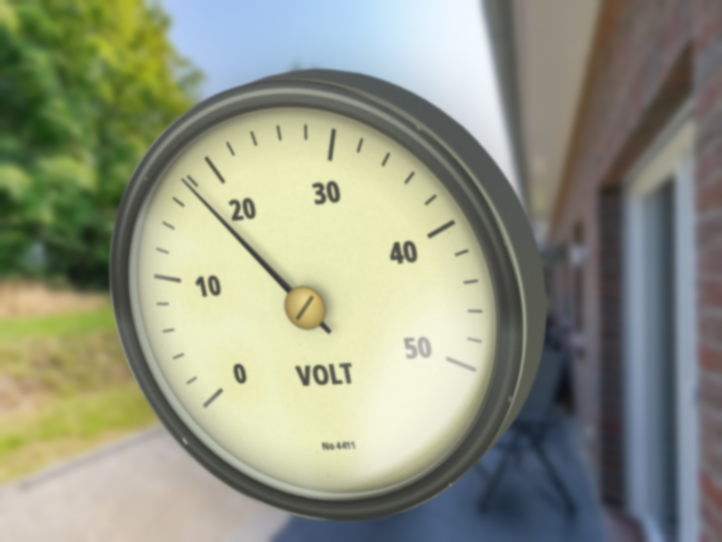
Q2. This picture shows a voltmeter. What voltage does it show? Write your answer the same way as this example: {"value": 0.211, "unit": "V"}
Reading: {"value": 18, "unit": "V"}
